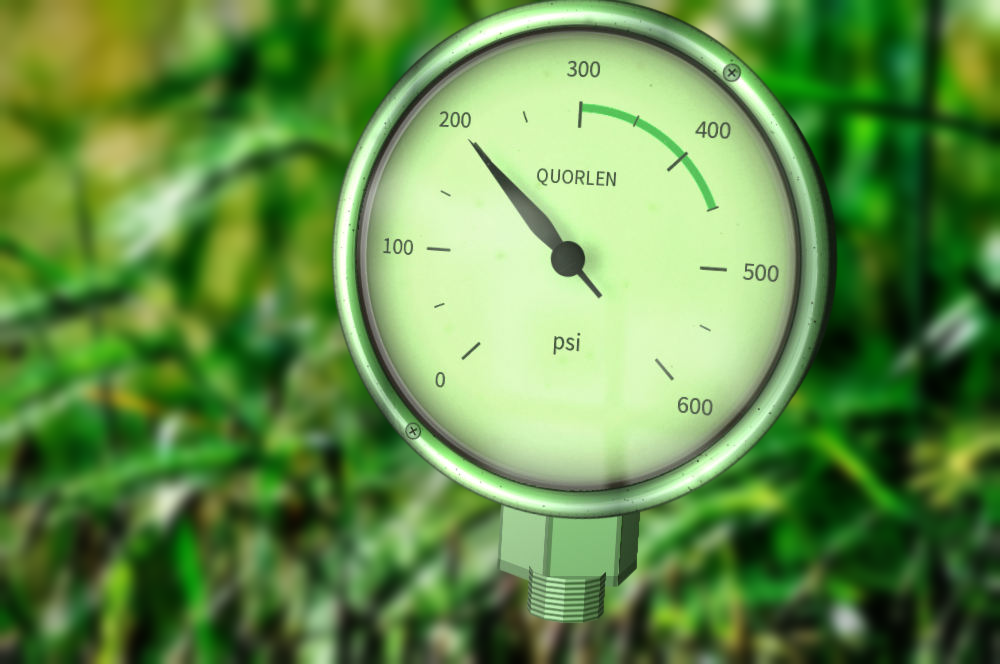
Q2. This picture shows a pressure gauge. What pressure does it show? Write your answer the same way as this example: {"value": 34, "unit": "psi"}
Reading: {"value": 200, "unit": "psi"}
